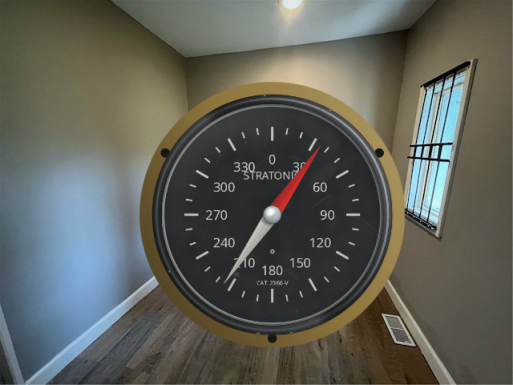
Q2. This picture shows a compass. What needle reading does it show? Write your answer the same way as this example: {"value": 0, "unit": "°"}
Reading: {"value": 35, "unit": "°"}
